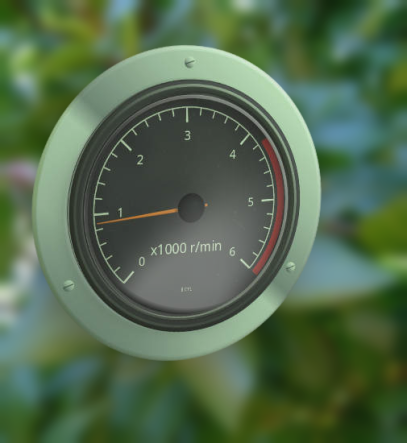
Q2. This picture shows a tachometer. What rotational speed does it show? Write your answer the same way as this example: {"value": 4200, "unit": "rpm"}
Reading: {"value": 900, "unit": "rpm"}
